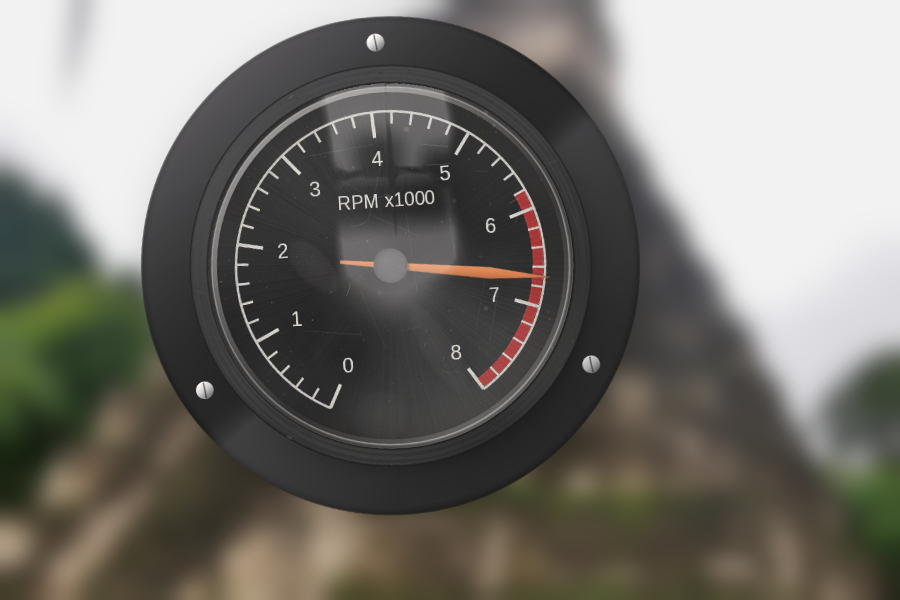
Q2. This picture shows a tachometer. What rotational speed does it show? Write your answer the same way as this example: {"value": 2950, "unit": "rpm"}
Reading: {"value": 6700, "unit": "rpm"}
